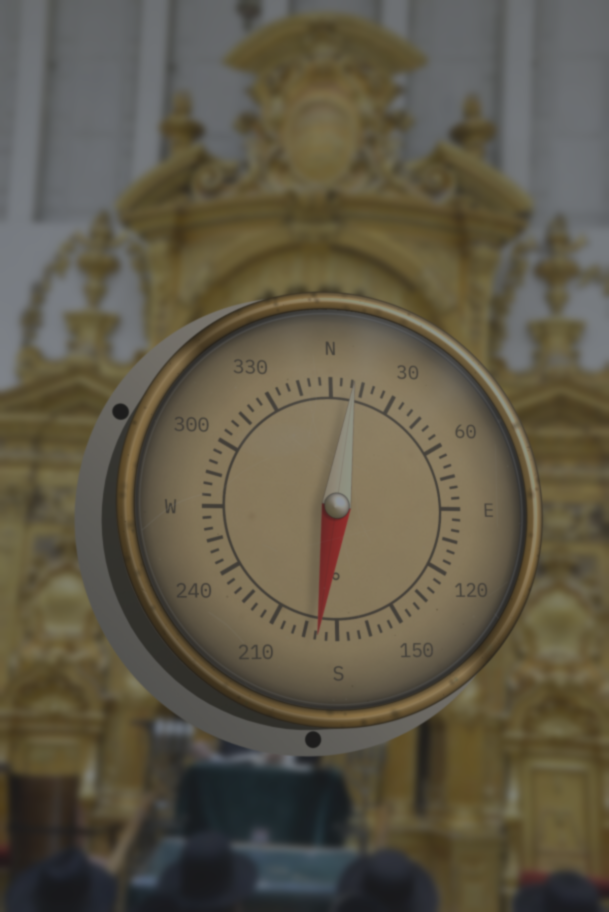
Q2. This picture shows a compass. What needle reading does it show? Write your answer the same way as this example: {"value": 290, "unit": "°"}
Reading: {"value": 190, "unit": "°"}
